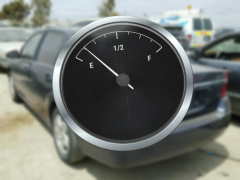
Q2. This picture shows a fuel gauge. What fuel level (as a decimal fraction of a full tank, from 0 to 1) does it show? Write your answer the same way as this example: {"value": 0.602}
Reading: {"value": 0.125}
